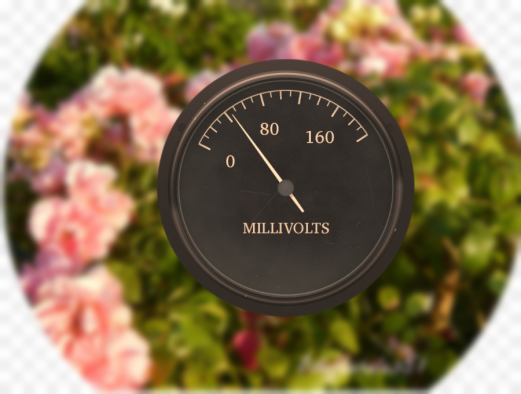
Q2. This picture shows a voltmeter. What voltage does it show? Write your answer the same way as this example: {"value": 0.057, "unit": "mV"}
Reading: {"value": 45, "unit": "mV"}
